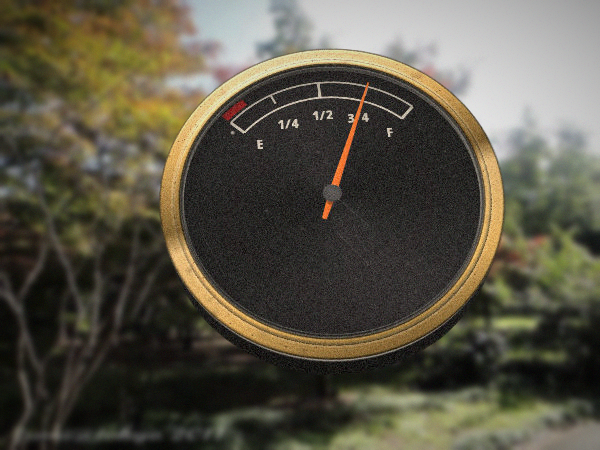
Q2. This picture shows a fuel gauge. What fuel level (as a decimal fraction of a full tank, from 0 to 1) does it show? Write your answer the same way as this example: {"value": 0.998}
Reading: {"value": 0.75}
